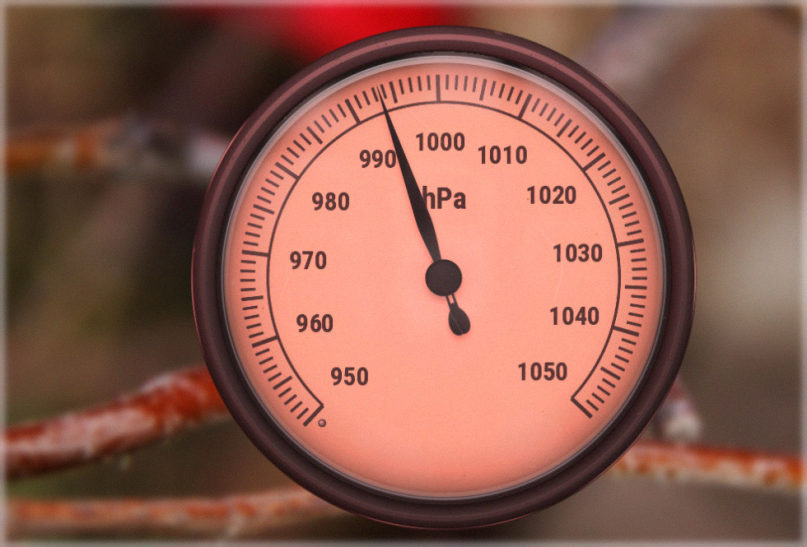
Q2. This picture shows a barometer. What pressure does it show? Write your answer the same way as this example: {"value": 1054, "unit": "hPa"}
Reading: {"value": 993.5, "unit": "hPa"}
